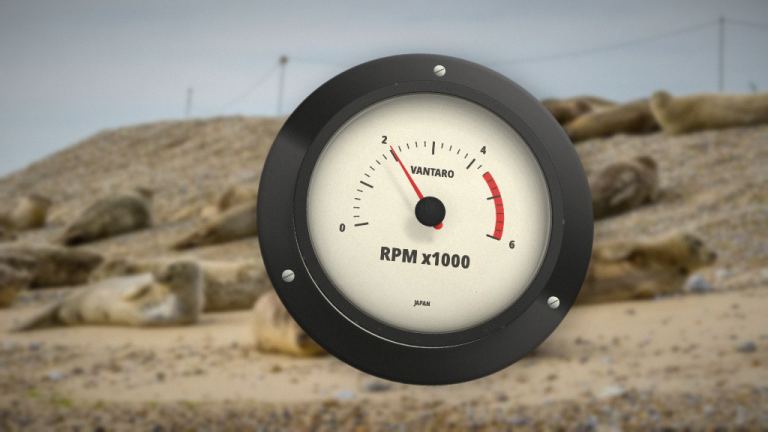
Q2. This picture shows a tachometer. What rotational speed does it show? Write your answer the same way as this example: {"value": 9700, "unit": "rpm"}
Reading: {"value": 2000, "unit": "rpm"}
